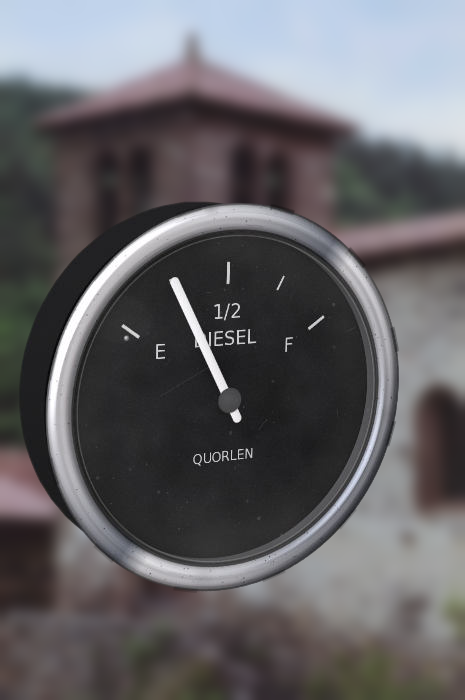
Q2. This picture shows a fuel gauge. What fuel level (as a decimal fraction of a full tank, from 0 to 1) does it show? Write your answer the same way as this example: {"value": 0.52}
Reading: {"value": 0.25}
